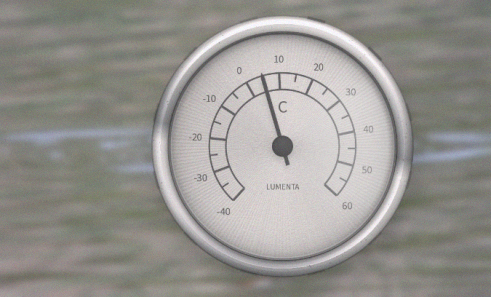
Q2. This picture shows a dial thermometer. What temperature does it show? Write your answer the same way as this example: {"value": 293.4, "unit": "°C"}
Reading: {"value": 5, "unit": "°C"}
